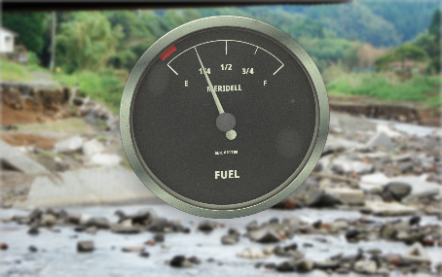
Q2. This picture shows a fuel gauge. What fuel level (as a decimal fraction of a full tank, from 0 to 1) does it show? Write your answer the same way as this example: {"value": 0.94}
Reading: {"value": 0.25}
